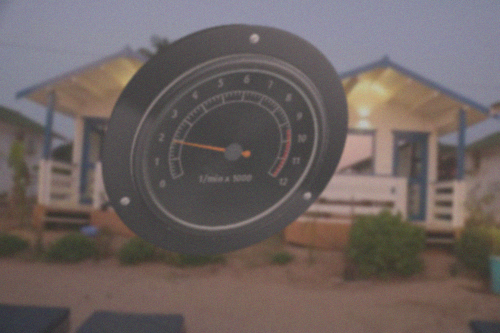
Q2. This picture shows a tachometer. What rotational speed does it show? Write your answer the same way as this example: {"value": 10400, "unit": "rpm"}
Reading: {"value": 2000, "unit": "rpm"}
